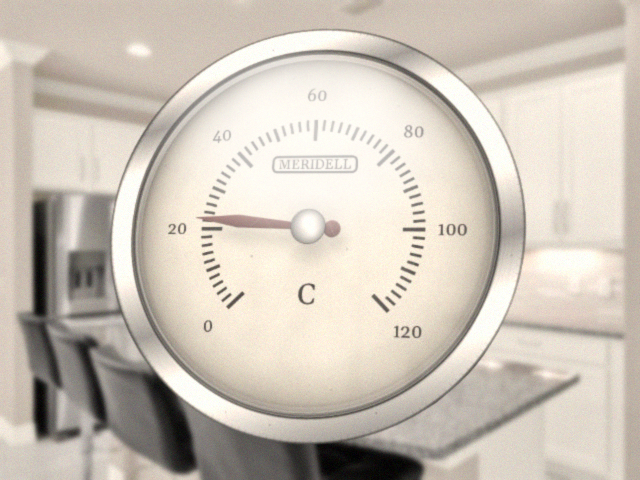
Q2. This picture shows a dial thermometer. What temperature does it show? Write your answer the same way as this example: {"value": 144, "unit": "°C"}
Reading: {"value": 22, "unit": "°C"}
